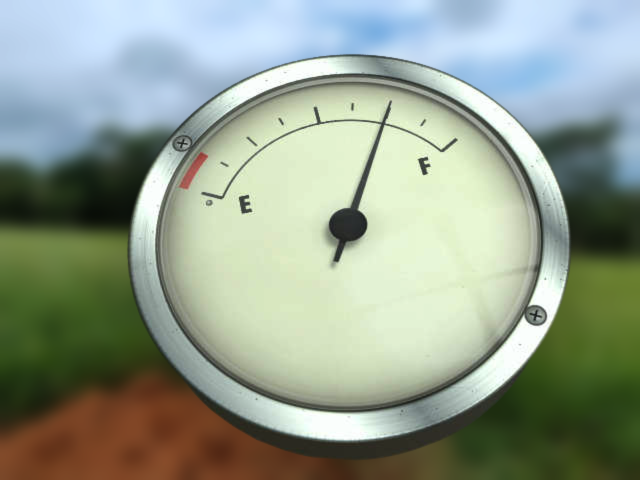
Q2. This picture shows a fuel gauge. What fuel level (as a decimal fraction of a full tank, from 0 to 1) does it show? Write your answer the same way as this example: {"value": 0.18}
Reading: {"value": 0.75}
